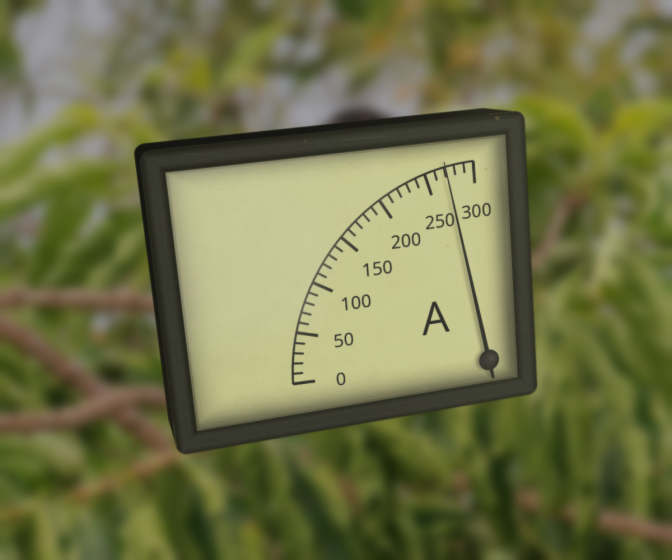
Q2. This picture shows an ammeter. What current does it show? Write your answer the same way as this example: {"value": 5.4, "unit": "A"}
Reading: {"value": 270, "unit": "A"}
